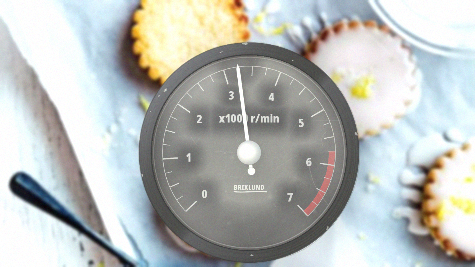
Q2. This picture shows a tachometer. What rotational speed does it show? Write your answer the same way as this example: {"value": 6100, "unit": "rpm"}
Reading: {"value": 3250, "unit": "rpm"}
